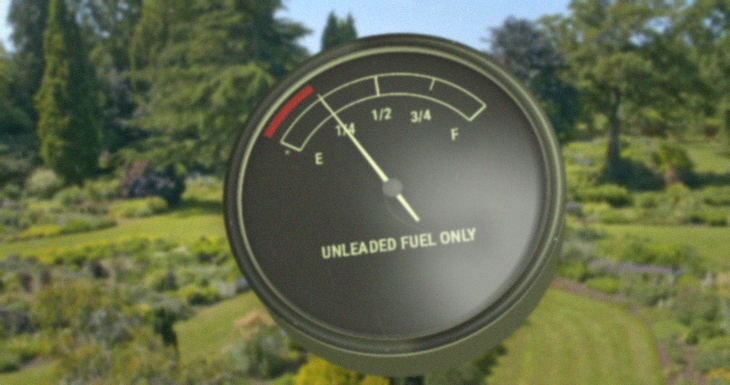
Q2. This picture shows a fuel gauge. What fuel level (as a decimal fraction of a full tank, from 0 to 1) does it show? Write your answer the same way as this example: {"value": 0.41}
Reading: {"value": 0.25}
